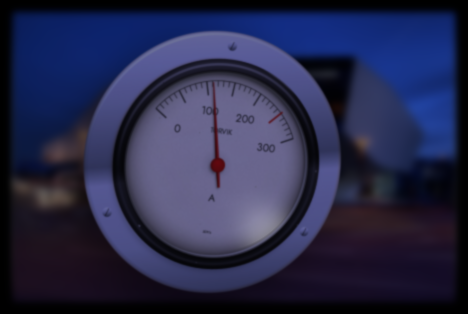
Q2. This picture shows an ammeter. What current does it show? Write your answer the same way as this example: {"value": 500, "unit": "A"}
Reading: {"value": 110, "unit": "A"}
